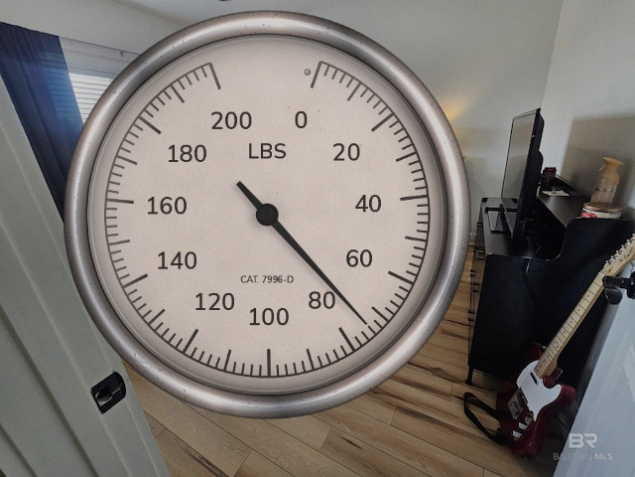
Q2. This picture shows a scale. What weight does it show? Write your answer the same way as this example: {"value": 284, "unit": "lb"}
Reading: {"value": 74, "unit": "lb"}
